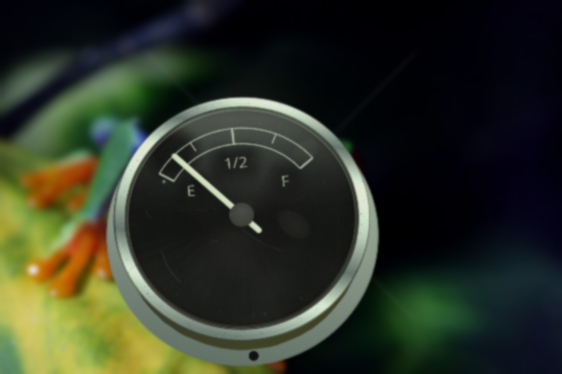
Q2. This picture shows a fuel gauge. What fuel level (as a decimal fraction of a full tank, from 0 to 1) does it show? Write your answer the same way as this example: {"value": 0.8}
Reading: {"value": 0.125}
